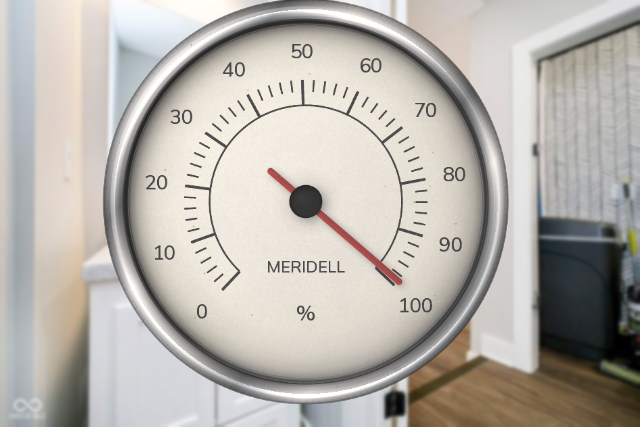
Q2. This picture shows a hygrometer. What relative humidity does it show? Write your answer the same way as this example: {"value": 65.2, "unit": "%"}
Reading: {"value": 99, "unit": "%"}
